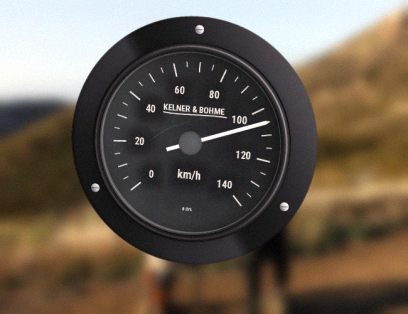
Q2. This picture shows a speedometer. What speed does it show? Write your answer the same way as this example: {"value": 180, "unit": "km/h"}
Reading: {"value": 105, "unit": "km/h"}
